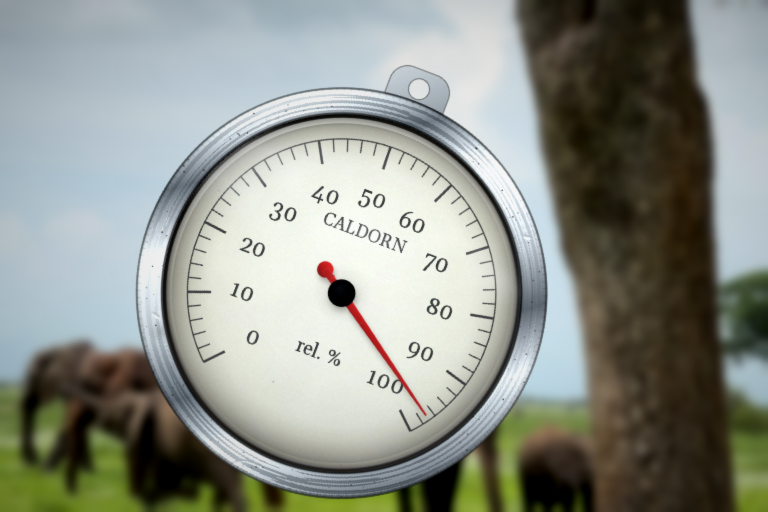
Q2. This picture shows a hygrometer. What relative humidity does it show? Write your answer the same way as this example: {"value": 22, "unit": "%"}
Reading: {"value": 97, "unit": "%"}
